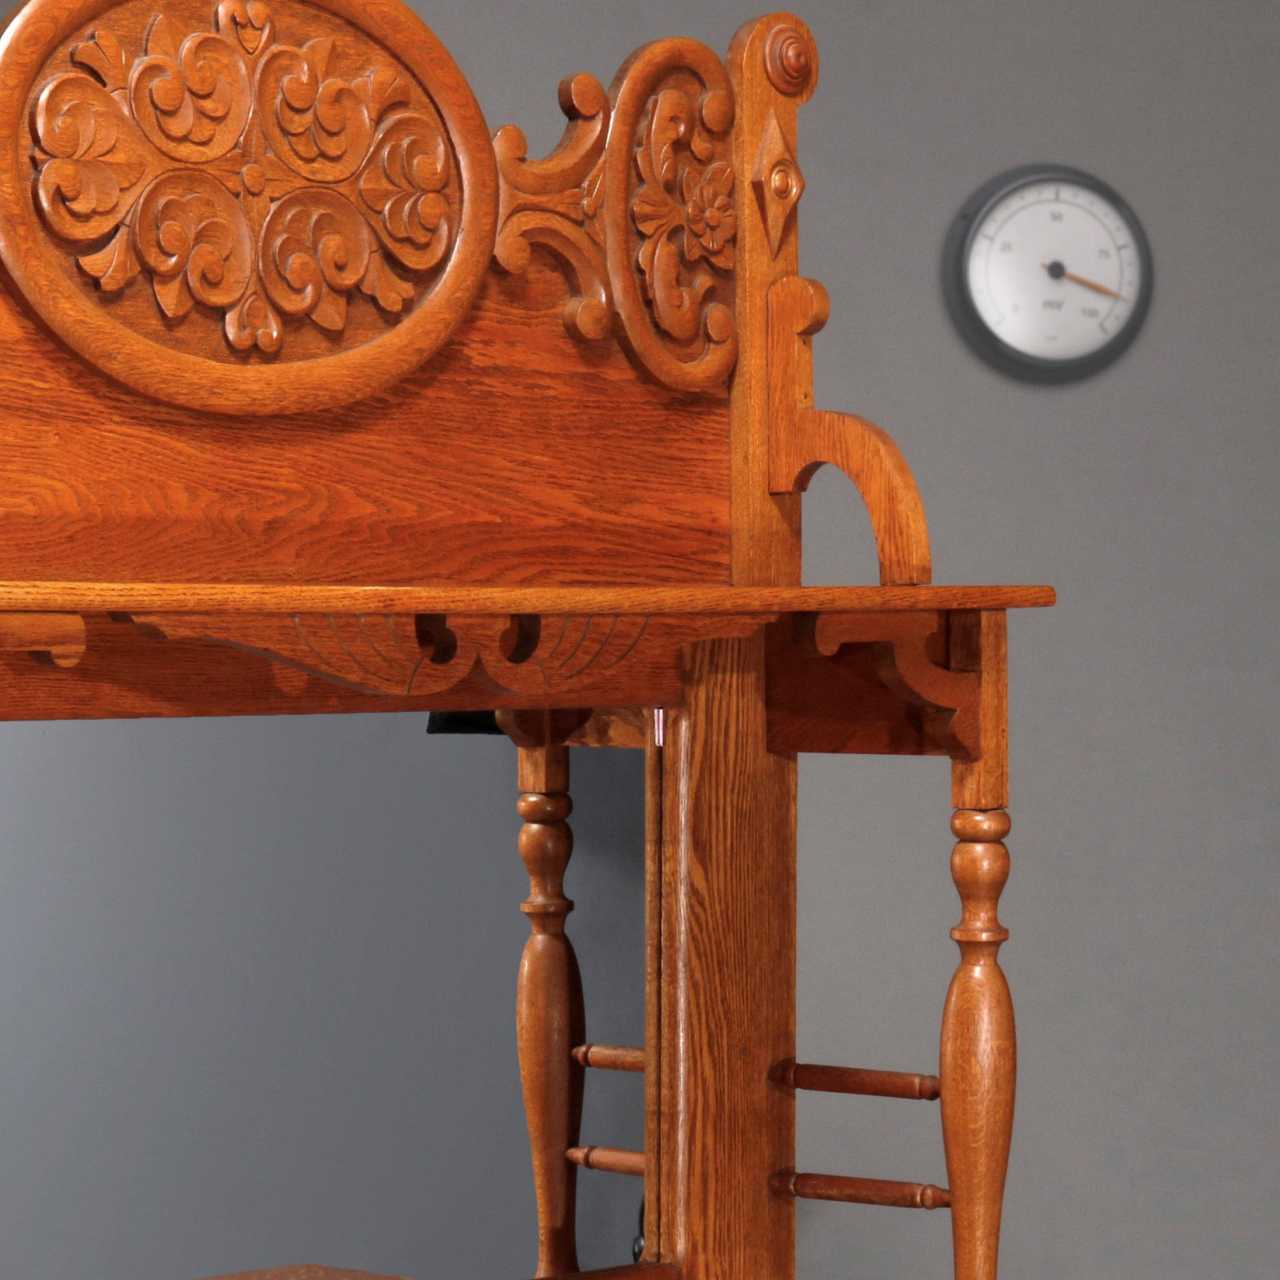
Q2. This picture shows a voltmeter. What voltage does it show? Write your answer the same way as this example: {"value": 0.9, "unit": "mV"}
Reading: {"value": 90, "unit": "mV"}
